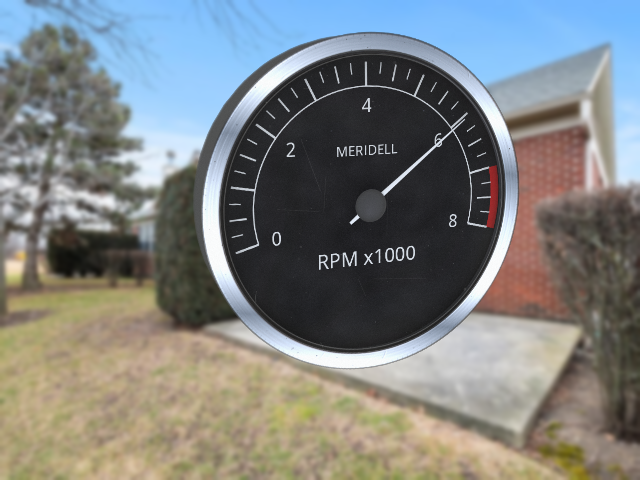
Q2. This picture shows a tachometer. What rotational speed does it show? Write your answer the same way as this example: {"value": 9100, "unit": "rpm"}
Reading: {"value": 6000, "unit": "rpm"}
